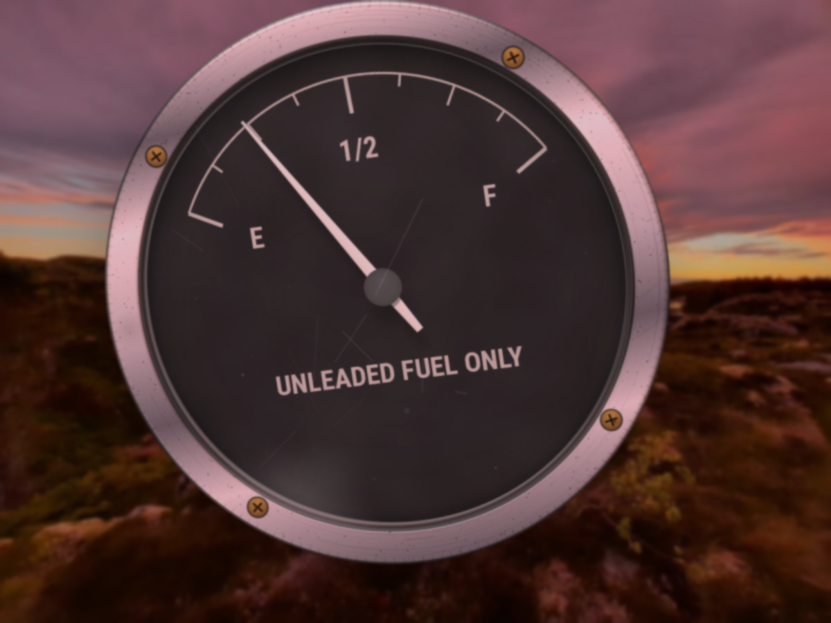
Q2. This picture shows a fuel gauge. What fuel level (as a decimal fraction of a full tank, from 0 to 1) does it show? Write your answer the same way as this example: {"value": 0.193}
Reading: {"value": 0.25}
